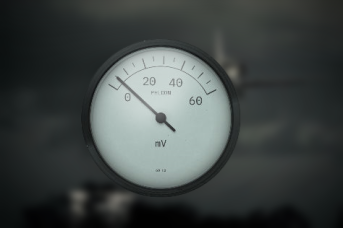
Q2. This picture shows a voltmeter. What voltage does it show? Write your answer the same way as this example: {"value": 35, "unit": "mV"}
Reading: {"value": 5, "unit": "mV"}
